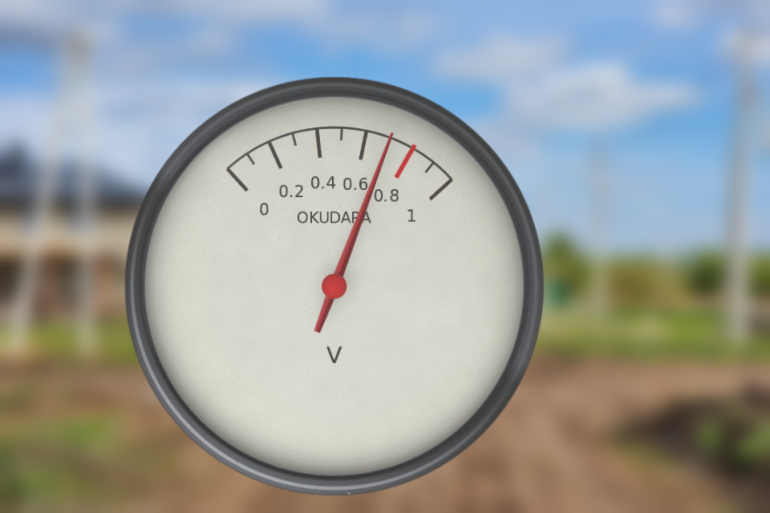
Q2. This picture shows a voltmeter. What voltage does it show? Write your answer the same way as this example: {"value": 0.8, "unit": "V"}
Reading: {"value": 0.7, "unit": "V"}
